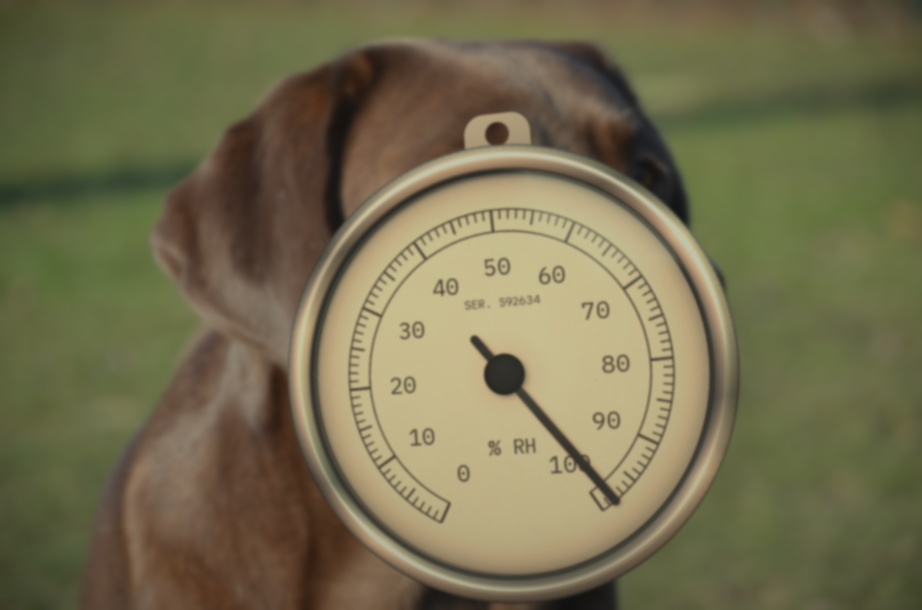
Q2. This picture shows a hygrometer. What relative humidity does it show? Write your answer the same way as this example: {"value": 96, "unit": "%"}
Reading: {"value": 98, "unit": "%"}
